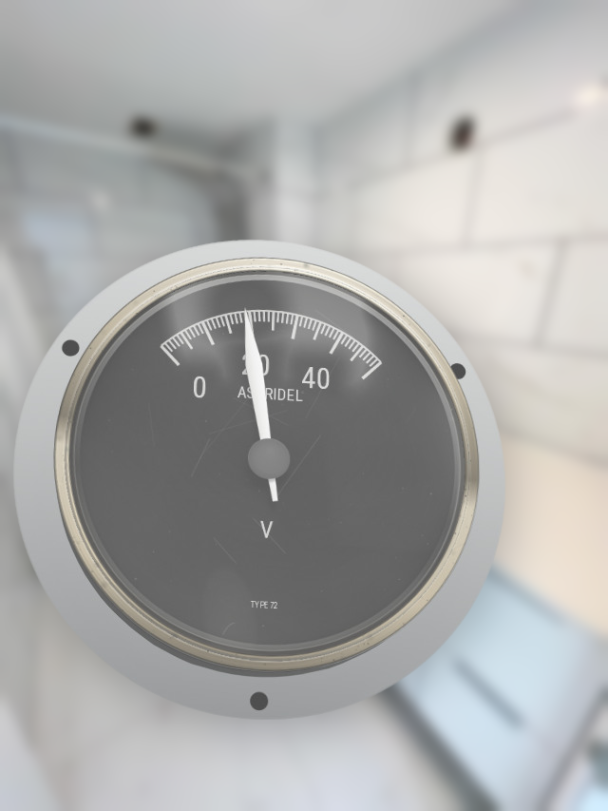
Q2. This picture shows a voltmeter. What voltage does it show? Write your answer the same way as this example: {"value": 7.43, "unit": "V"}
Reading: {"value": 19, "unit": "V"}
